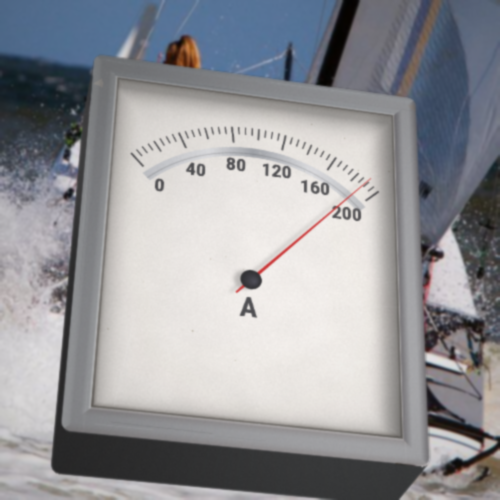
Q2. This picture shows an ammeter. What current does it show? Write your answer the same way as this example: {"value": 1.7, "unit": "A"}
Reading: {"value": 190, "unit": "A"}
